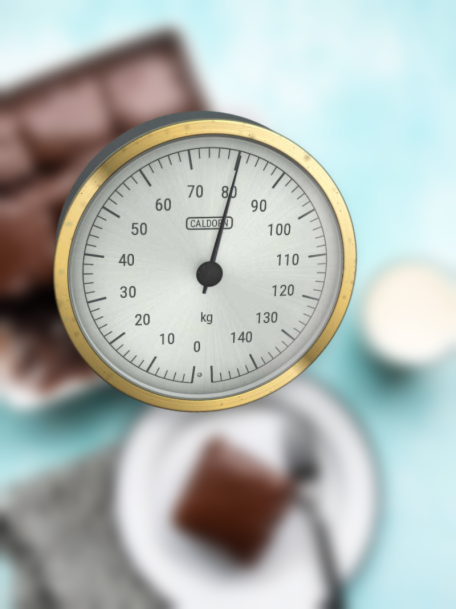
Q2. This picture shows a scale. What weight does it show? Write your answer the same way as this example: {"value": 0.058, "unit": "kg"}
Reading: {"value": 80, "unit": "kg"}
